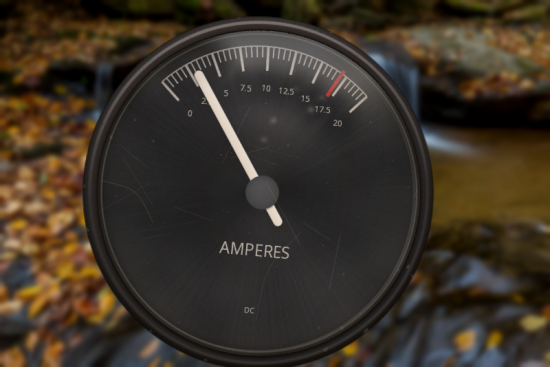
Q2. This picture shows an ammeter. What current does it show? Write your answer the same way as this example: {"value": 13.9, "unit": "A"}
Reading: {"value": 3, "unit": "A"}
